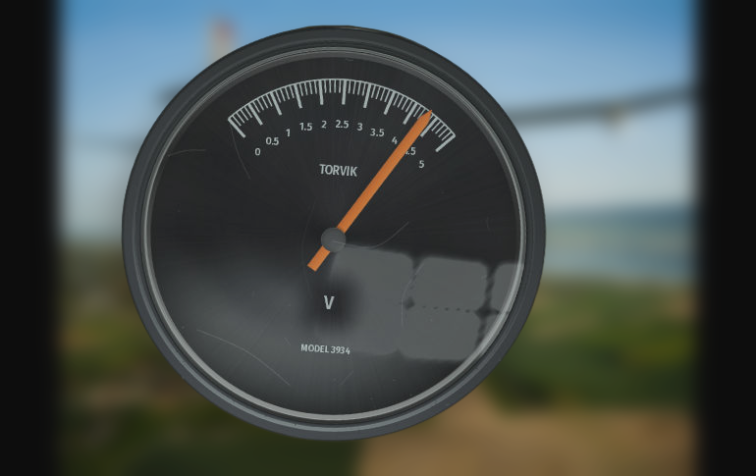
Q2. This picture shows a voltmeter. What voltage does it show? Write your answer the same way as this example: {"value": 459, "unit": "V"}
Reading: {"value": 4.3, "unit": "V"}
